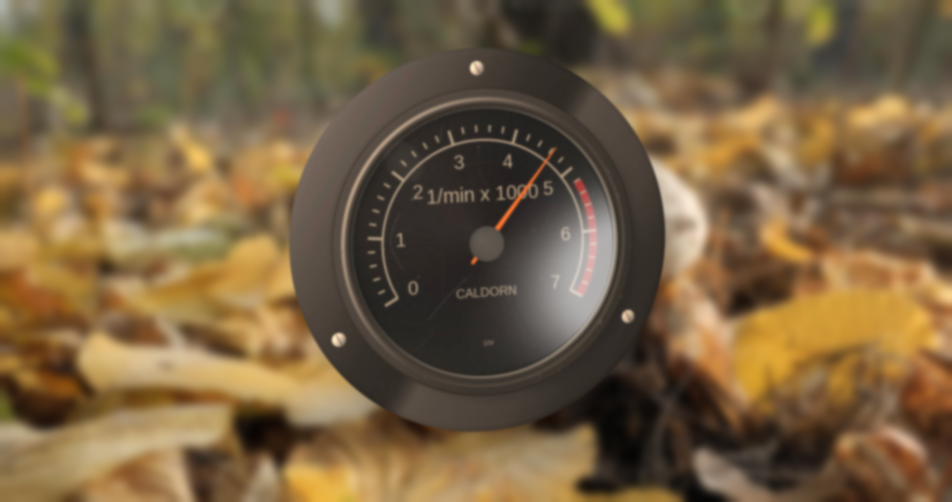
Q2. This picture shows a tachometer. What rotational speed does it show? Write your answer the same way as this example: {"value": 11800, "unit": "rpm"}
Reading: {"value": 4600, "unit": "rpm"}
